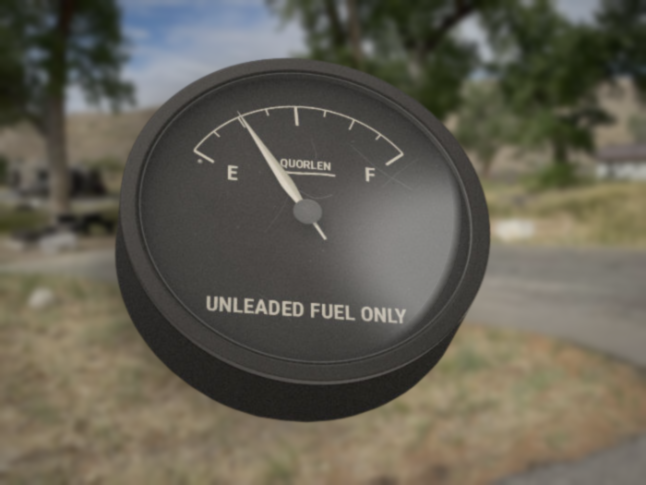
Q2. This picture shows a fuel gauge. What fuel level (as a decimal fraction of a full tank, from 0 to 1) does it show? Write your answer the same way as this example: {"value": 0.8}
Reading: {"value": 0.25}
